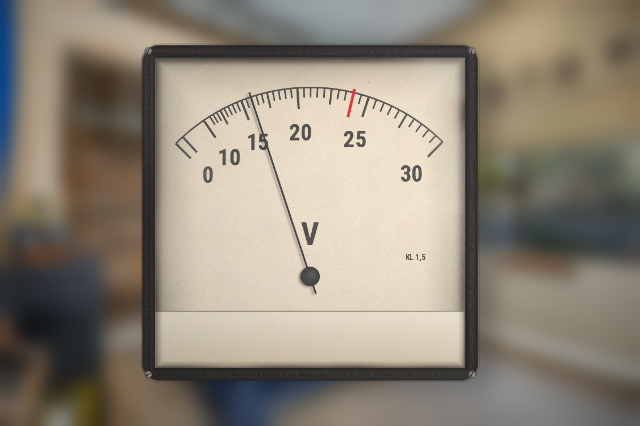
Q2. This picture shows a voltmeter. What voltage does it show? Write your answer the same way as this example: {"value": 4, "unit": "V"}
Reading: {"value": 16, "unit": "V"}
